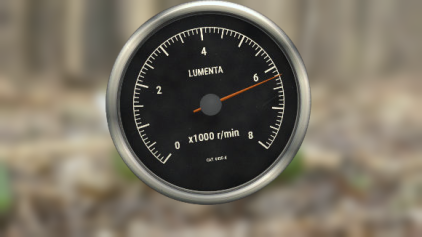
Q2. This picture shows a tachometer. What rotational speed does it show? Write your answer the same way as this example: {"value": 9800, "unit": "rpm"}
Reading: {"value": 6200, "unit": "rpm"}
